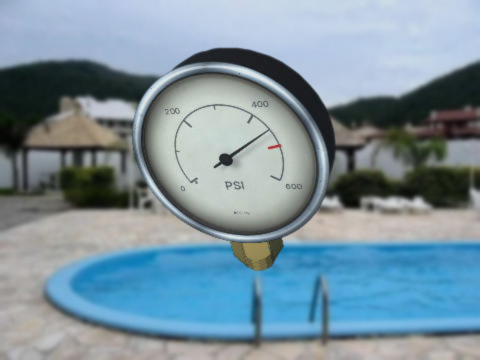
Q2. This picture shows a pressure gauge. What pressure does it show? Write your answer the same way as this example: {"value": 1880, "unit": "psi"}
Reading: {"value": 450, "unit": "psi"}
